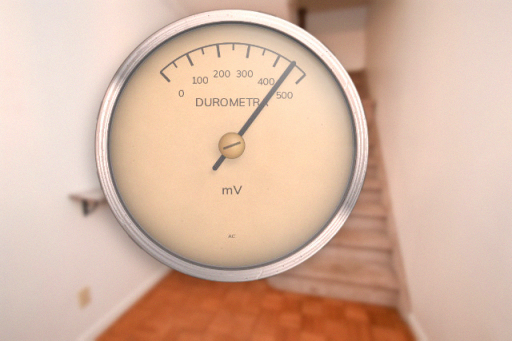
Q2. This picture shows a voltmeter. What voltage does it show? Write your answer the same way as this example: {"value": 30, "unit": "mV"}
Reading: {"value": 450, "unit": "mV"}
